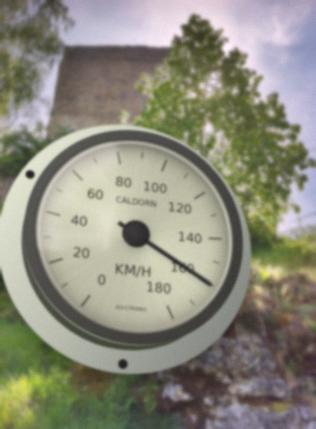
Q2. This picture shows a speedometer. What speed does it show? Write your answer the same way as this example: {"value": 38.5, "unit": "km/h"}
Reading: {"value": 160, "unit": "km/h"}
